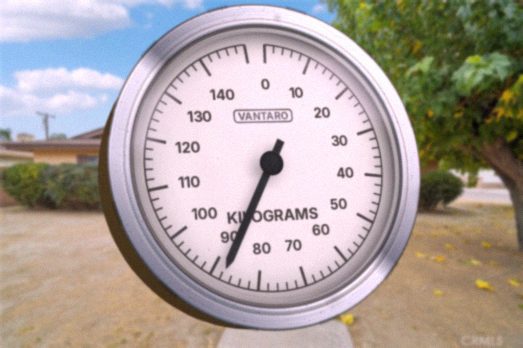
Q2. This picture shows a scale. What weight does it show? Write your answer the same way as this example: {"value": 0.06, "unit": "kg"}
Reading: {"value": 88, "unit": "kg"}
